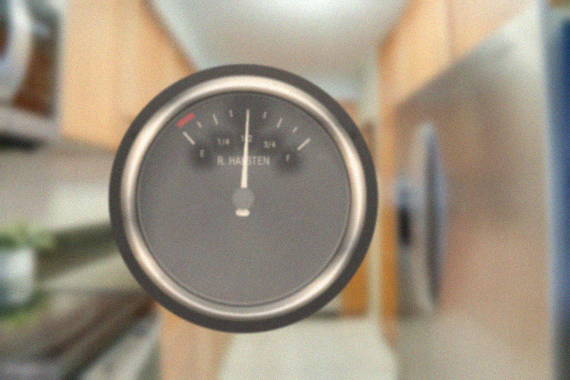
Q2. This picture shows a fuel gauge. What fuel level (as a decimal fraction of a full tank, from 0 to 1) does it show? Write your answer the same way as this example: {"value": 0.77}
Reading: {"value": 0.5}
